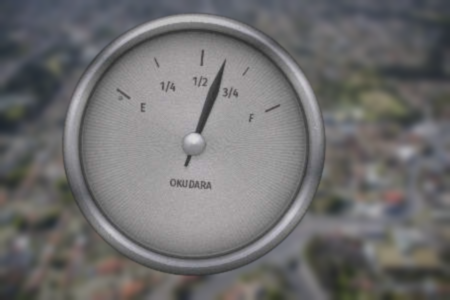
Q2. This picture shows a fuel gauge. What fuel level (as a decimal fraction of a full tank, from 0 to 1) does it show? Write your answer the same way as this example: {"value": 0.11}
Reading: {"value": 0.625}
